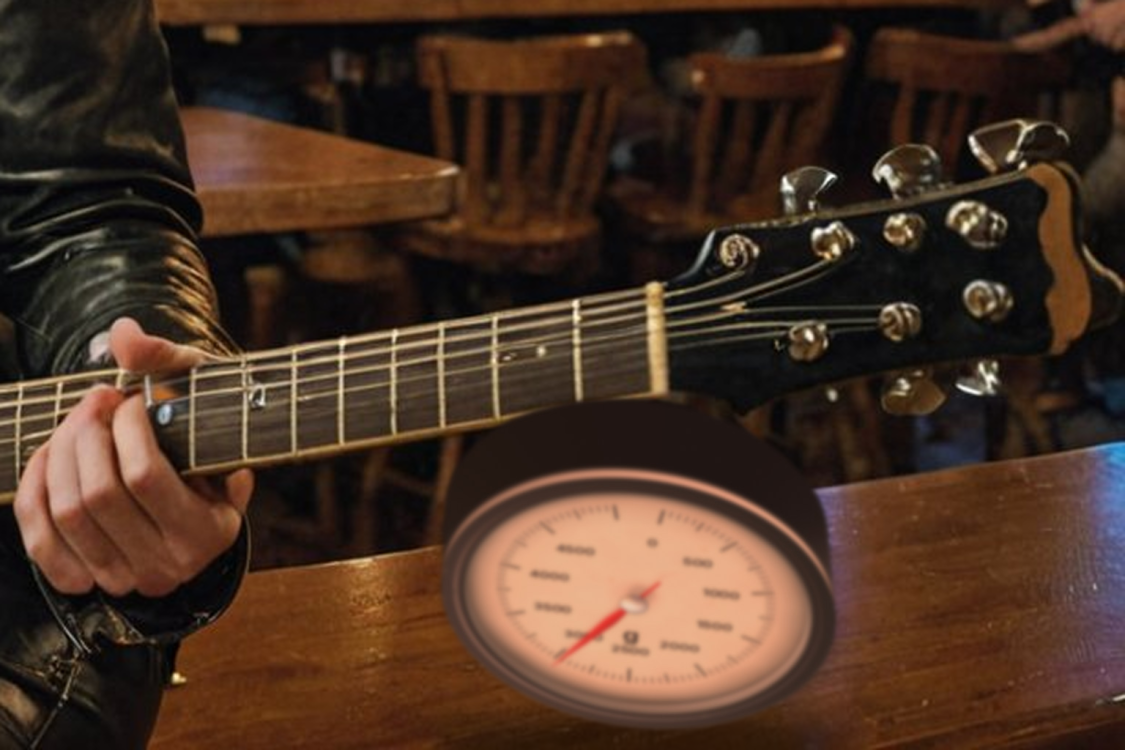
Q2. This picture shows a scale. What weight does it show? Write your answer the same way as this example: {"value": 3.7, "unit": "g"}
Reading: {"value": 3000, "unit": "g"}
